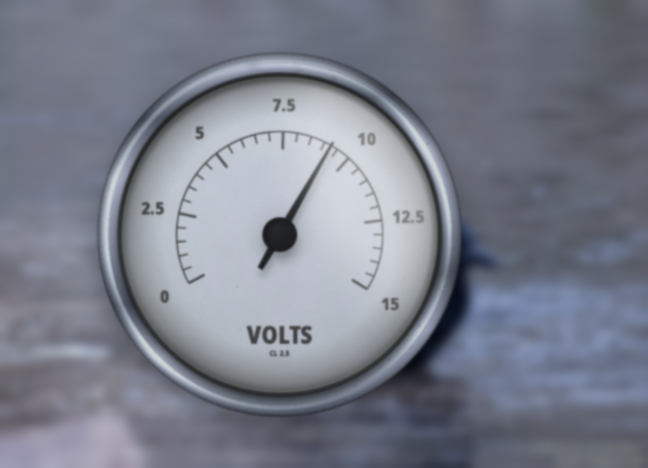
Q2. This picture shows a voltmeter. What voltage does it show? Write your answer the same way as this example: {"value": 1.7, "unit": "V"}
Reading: {"value": 9.25, "unit": "V"}
